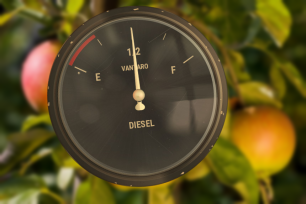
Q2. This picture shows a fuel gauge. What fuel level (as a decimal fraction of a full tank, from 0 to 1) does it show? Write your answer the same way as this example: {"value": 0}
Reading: {"value": 0.5}
